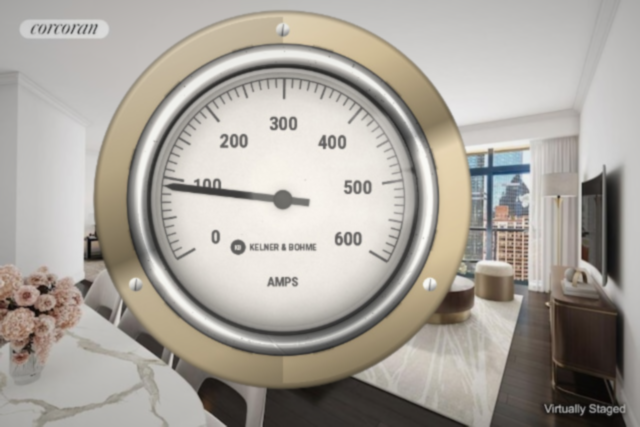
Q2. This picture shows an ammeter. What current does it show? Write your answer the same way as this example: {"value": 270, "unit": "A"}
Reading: {"value": 90, "unit": "A"}
